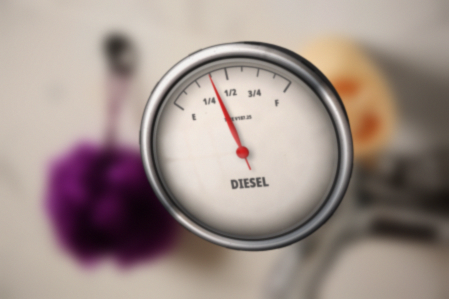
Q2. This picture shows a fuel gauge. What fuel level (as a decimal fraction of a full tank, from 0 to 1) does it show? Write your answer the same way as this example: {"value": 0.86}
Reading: {"value": 0.375}
